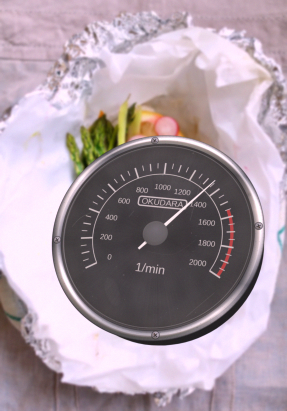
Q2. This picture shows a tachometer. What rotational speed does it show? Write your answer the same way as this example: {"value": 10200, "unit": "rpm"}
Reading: {"value": 1350, "unit": "rpm"}
